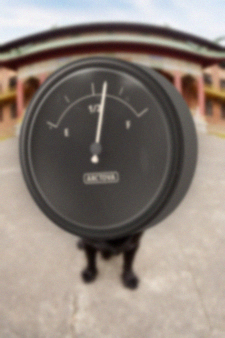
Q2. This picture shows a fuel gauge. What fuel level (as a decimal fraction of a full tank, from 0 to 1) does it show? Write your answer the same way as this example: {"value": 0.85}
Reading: {"value": 0.625}
